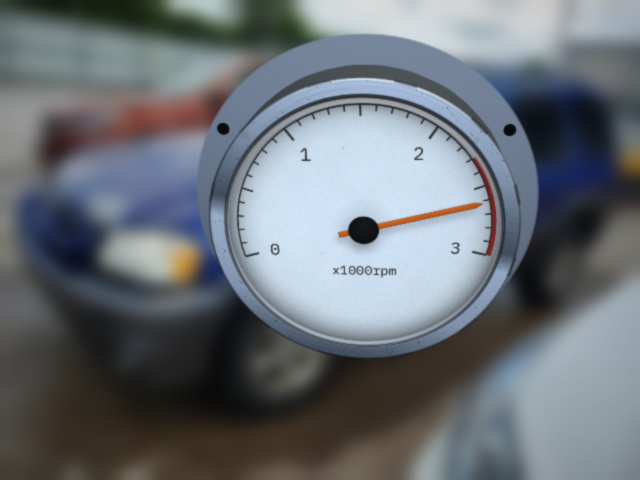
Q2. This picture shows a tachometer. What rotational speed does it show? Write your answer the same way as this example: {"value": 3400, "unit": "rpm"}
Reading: {"value": 2600, "unit": "rpm"}
